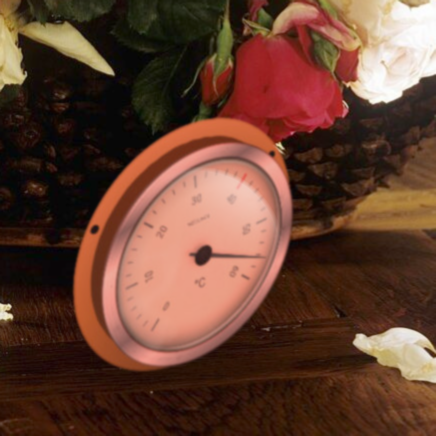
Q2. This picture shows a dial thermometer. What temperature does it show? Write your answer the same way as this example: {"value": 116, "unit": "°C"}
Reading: {"value": 56, "unit": "°C"}
